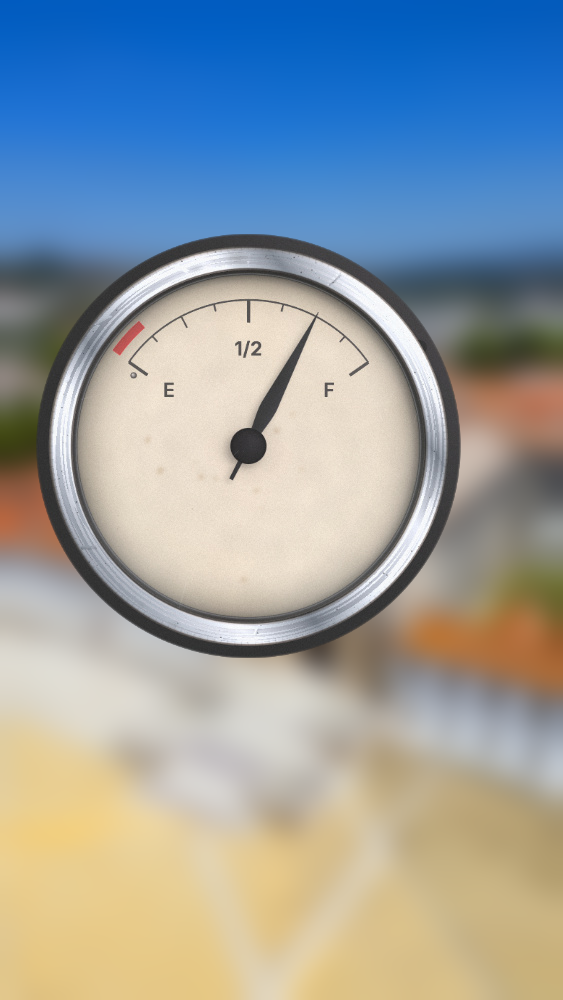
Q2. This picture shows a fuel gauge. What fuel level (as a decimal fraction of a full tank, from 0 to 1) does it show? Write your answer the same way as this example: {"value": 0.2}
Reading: {"value": 0.75}
